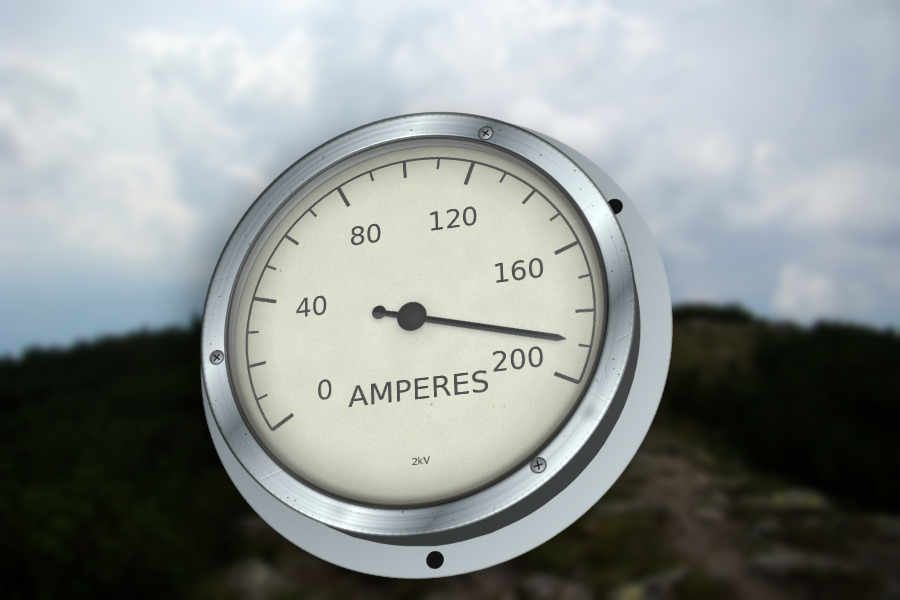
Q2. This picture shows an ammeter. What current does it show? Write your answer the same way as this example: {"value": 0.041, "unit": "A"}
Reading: {"value": 190, "unit": "A"}
